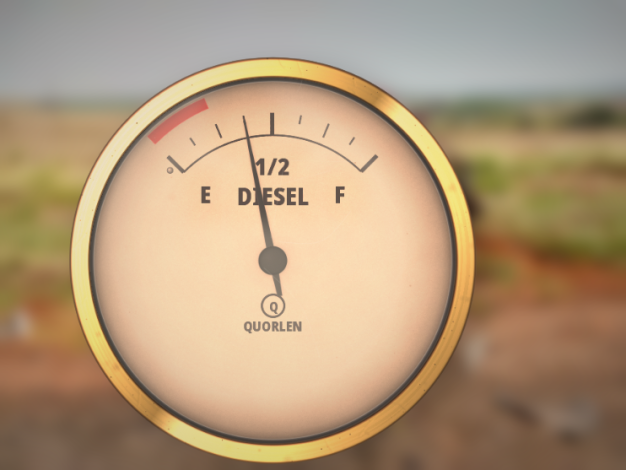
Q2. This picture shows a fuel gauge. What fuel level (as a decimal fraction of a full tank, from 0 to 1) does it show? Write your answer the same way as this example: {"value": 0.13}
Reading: {"value": 0.375}
